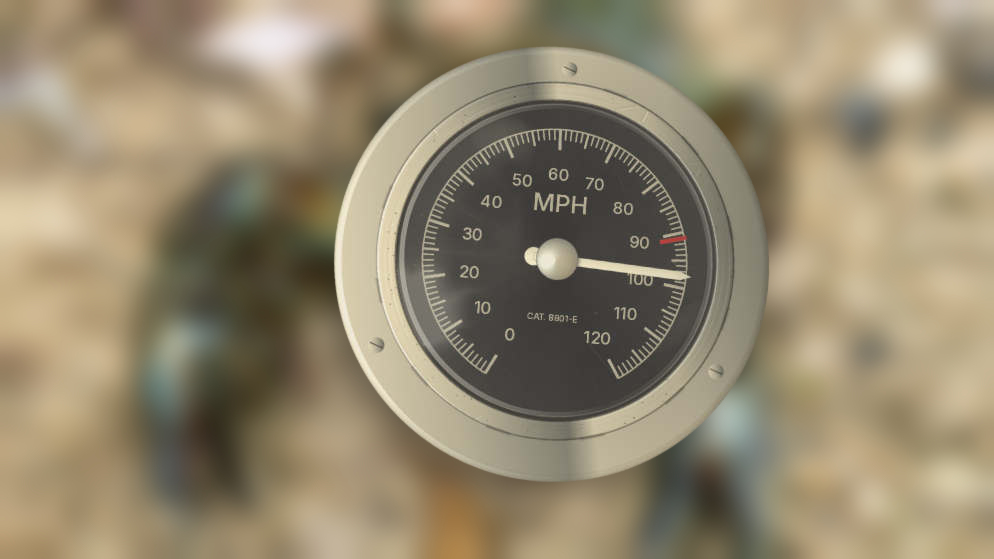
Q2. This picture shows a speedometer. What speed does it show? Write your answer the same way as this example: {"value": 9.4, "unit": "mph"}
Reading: {"value": 98, "unit": "mph"}
